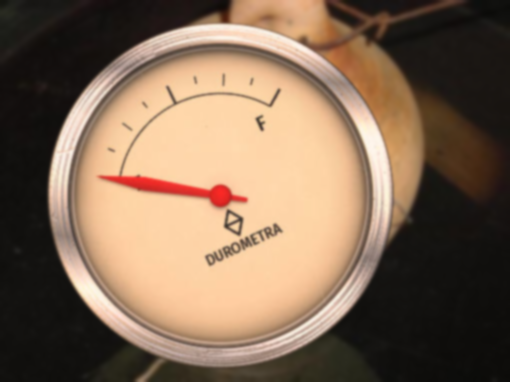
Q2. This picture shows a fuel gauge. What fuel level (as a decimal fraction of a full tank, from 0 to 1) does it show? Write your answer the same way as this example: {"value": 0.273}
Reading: {"value": 0}
